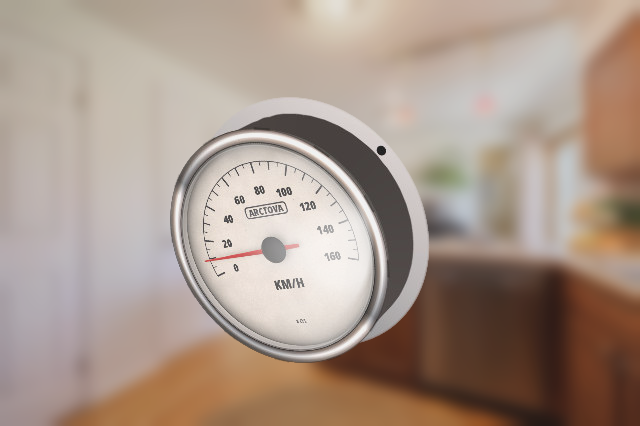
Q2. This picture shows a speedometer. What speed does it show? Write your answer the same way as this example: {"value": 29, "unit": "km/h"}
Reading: {"value": 10, "unit": "km/h"}
